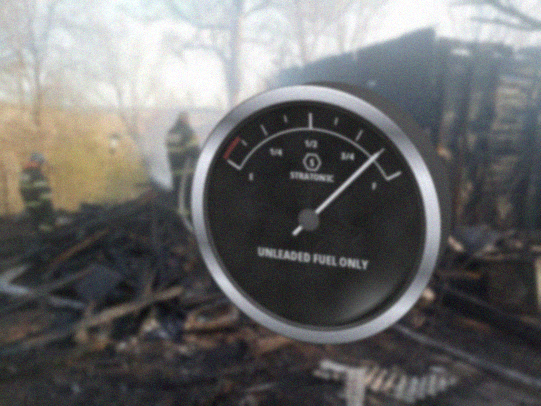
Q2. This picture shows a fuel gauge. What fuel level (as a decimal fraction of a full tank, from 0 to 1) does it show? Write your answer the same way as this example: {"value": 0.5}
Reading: {"value": 0.875}
